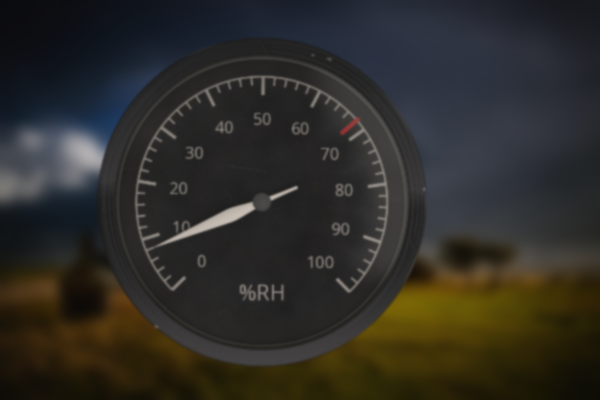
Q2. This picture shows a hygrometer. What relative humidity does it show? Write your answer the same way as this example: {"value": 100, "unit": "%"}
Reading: {"value": 8, "unit": "%"}
